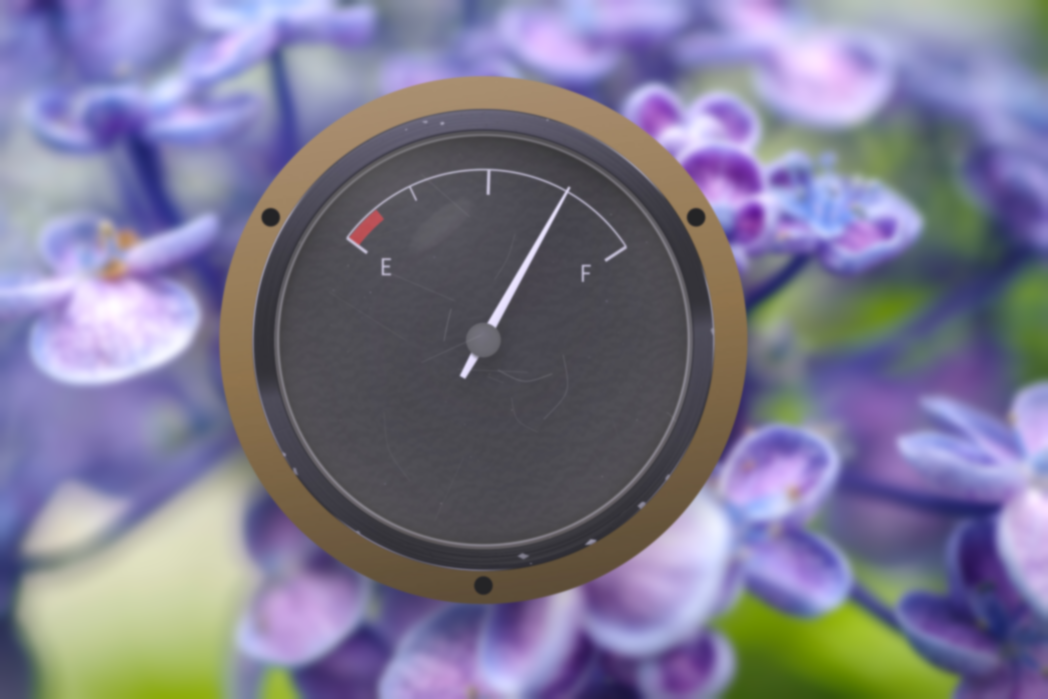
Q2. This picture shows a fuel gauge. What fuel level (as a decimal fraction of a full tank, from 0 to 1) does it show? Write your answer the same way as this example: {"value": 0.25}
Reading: {"value": 0.75}
